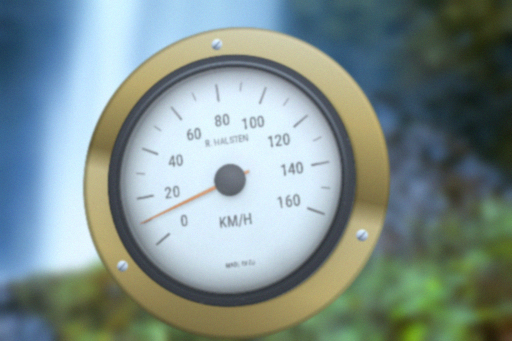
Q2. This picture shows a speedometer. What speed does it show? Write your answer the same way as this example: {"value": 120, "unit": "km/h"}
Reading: {"value": 10, "unit": "km/h"}
